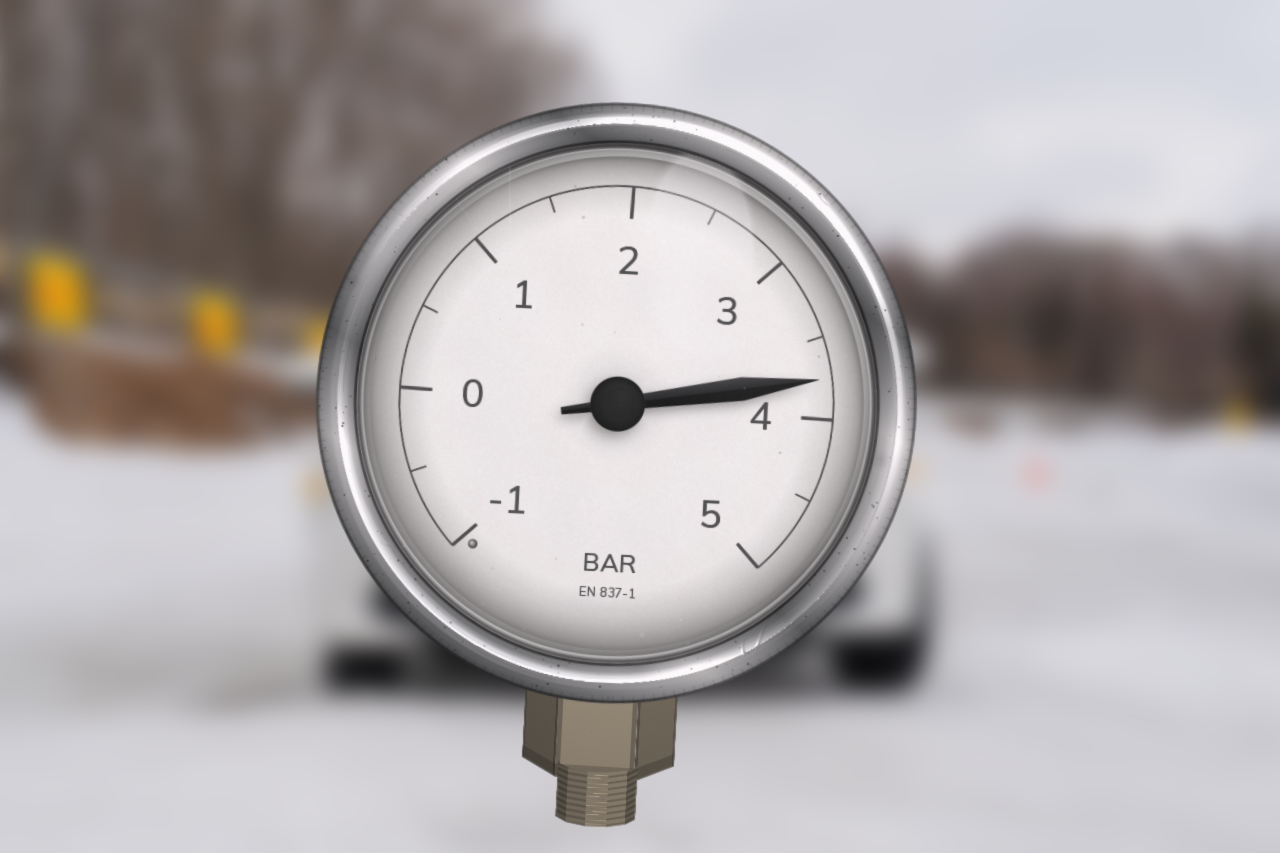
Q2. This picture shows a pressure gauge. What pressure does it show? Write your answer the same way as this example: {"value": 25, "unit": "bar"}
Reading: {"value": 3.75, "unit": "bar"}
